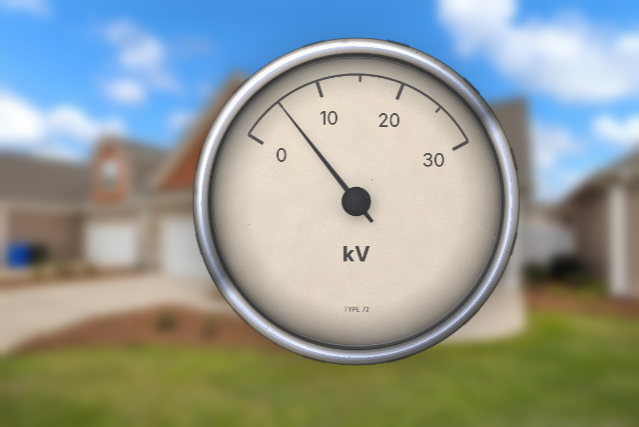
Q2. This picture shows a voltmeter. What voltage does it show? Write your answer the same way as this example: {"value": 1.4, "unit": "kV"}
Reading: {"value": 5, "unit": "kV"}
